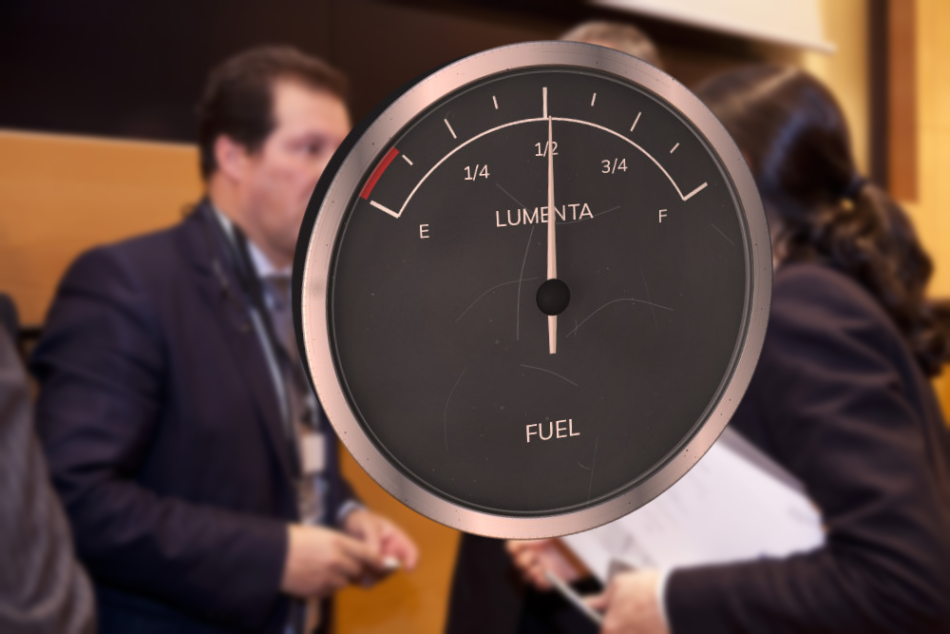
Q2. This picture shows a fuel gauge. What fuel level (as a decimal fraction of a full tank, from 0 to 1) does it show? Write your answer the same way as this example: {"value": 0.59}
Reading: {"value": 0.5}
